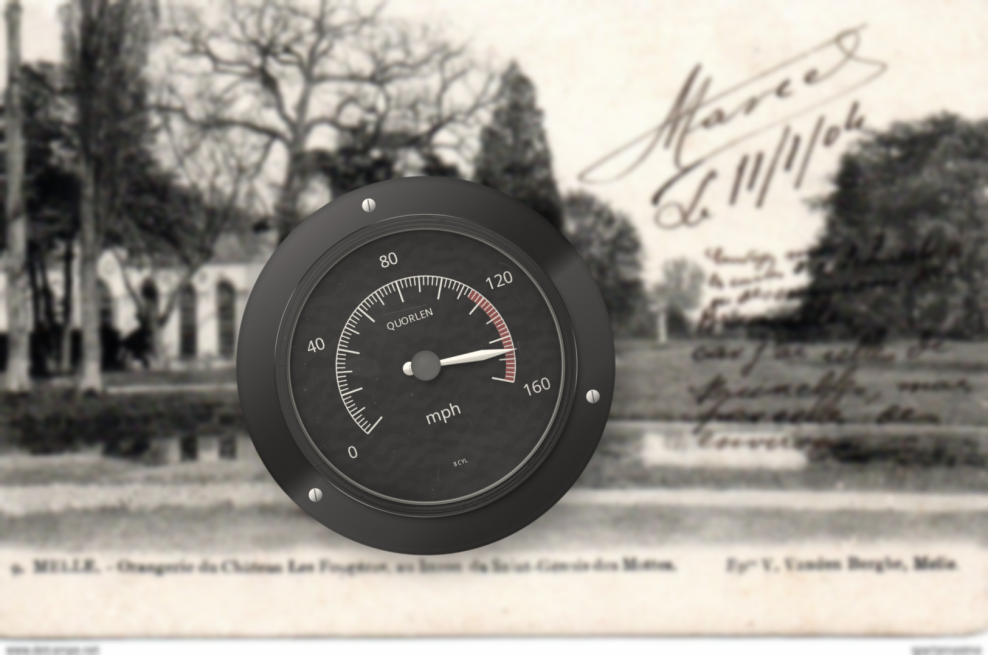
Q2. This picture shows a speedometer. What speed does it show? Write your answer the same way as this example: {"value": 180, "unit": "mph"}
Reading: {"value": 146, "unit": "mph"}
